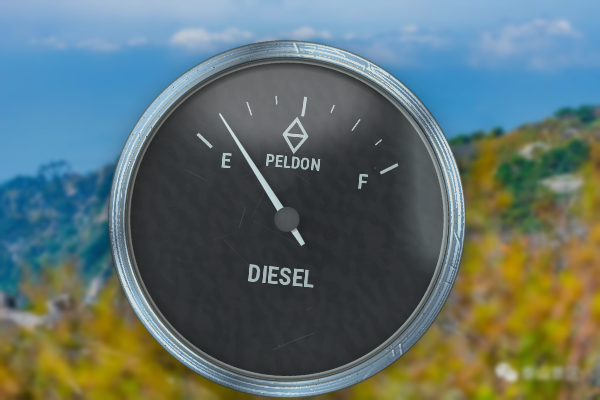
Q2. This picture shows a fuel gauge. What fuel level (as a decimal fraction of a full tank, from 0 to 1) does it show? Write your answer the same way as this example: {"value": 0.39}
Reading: {"value": 0.125}
